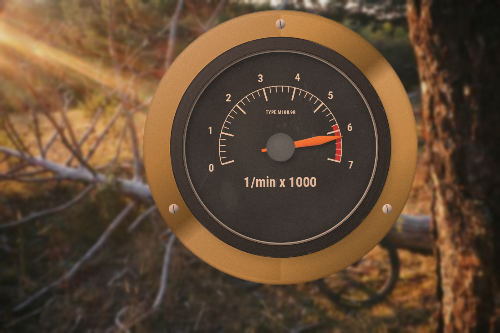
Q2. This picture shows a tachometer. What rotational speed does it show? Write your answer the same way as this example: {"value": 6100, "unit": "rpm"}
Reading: {"value": 6200, "unit": "rpm"}
